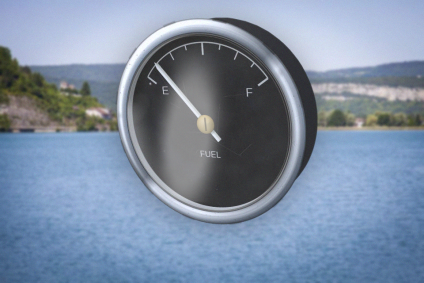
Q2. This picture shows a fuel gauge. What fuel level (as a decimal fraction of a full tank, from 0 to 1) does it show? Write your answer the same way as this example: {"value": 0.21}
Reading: {"value": 0.125}
